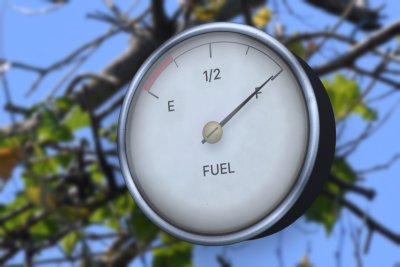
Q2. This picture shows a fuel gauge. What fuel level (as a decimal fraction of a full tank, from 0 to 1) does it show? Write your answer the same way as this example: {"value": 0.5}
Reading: {"value": 1}
